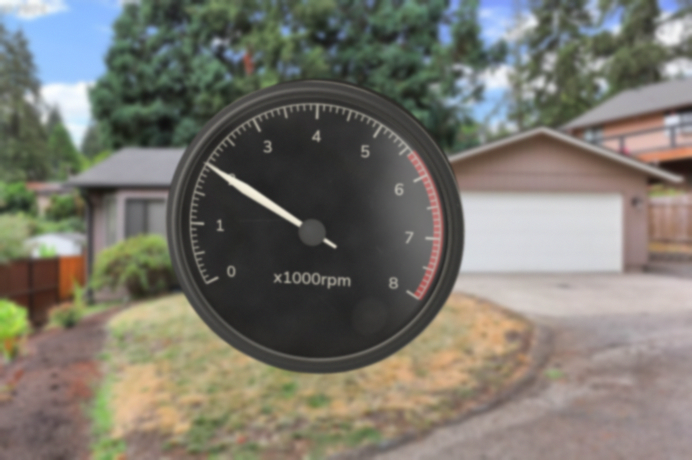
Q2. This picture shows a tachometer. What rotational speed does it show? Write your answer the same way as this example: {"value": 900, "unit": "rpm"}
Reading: {"value": 2000, "unit": "rpm"}
